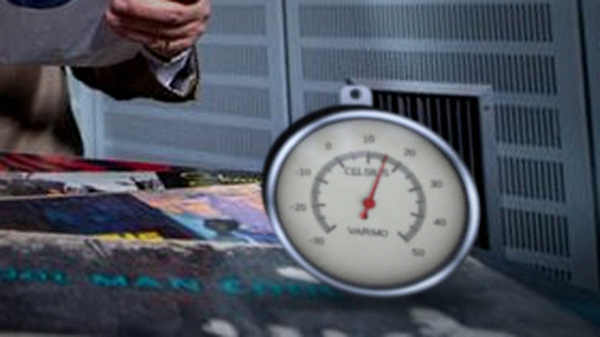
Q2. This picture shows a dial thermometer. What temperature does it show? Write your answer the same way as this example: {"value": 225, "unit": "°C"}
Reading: {"value": 15, "unit": "°C"}
